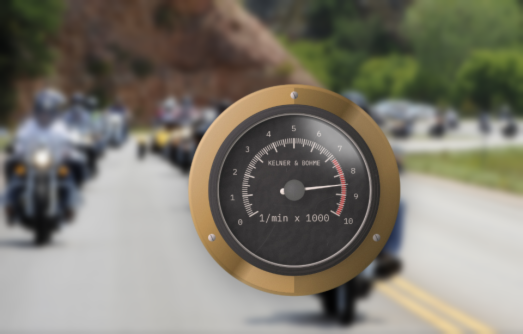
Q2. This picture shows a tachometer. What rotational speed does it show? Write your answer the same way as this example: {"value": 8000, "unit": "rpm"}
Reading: {"value": 8500, "unit": "rpm"}
